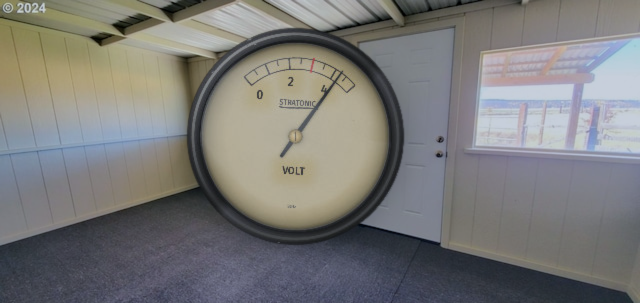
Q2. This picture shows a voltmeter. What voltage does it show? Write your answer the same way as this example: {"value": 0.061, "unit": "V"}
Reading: {"value": 4.25, "unit": "V"}
